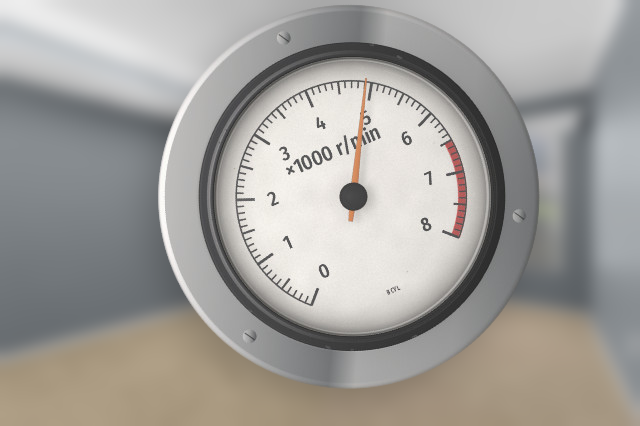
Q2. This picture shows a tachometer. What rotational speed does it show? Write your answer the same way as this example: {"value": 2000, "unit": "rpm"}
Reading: {"value": 4900, "unit": "rpm"}
